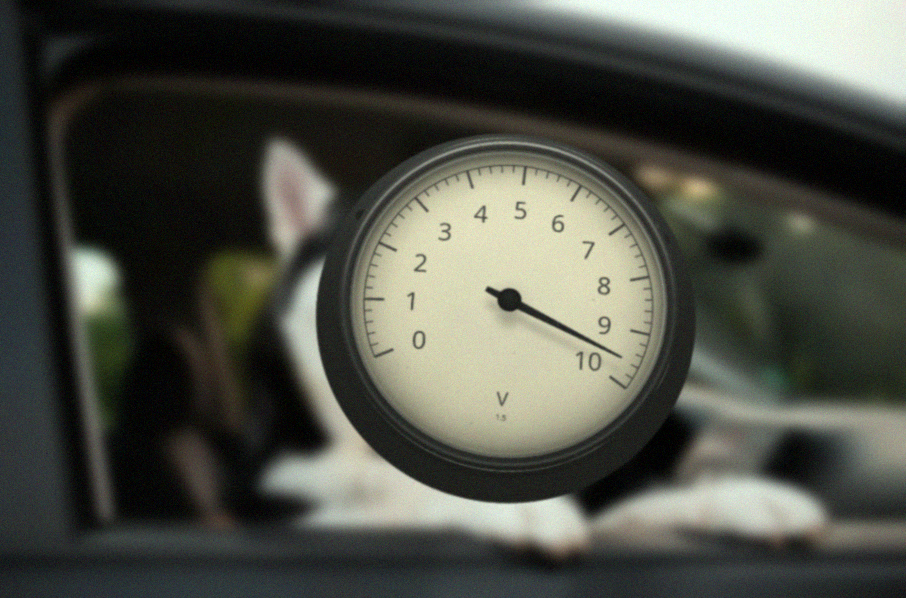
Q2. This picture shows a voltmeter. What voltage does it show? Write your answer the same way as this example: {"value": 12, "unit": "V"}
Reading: {"value": 9.6, "unit": "V"}
